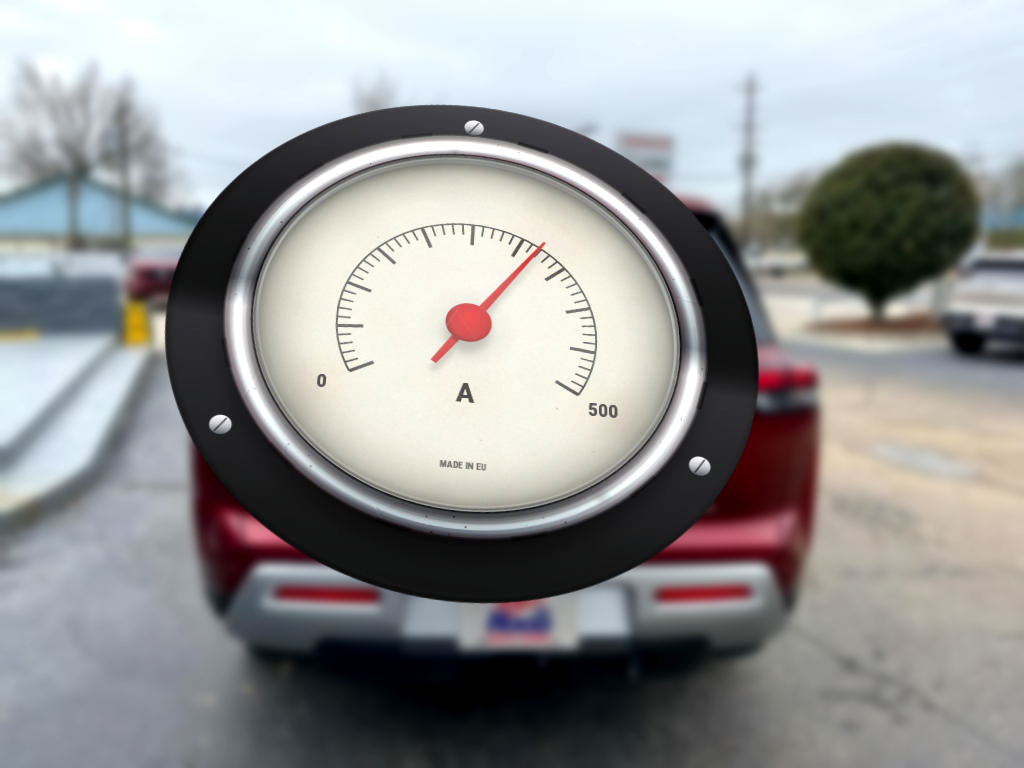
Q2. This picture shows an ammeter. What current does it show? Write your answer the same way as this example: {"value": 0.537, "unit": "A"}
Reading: {"value": 320, "unit": "A"}
